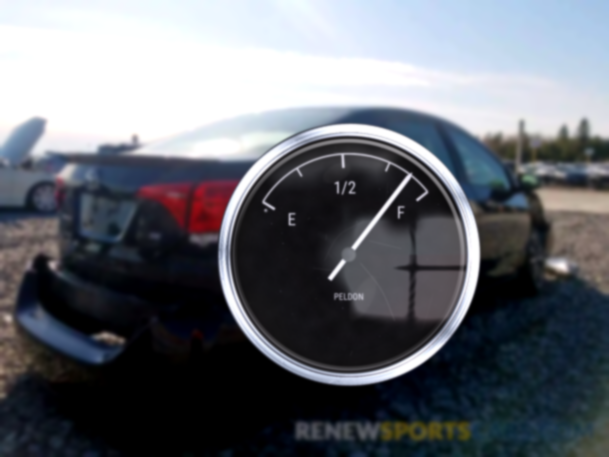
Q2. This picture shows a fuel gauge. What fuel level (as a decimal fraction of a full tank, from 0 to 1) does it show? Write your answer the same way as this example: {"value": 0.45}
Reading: {"value": 0.875}
